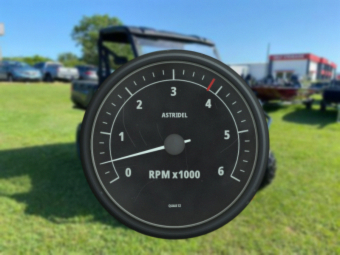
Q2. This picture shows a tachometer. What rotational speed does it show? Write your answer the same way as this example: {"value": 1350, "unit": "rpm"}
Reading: {"value": 400, "unit": "rpm"}
